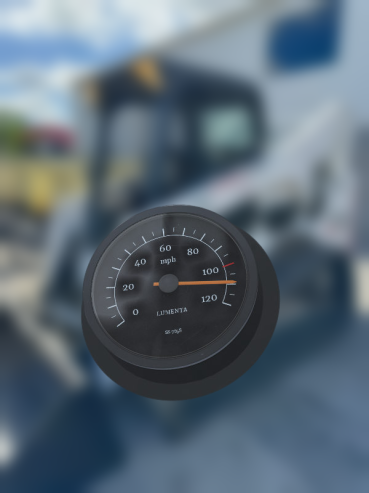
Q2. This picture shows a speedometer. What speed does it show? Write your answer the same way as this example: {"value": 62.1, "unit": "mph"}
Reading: {"value": 110, "unit": "mph"}
